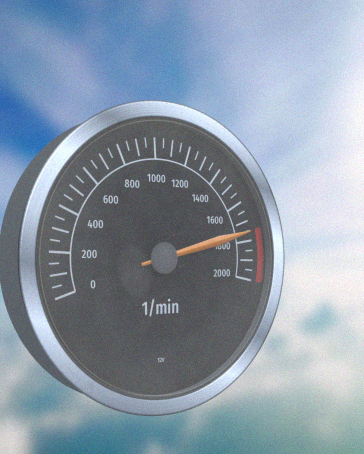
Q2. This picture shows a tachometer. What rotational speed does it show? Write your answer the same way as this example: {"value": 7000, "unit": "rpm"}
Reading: {"value": 1750, "unit": "rpm"}
